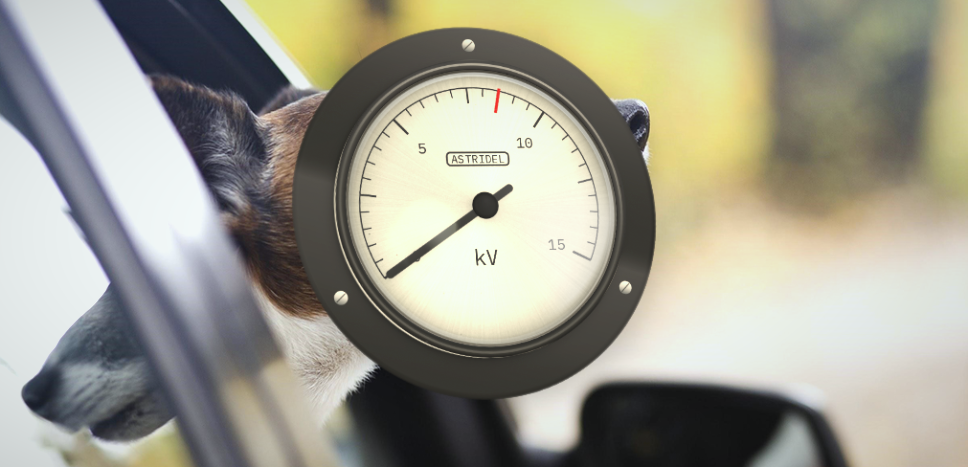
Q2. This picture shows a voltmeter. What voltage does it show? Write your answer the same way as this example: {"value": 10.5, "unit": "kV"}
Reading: {"value": 0, "unit": "kV"}
